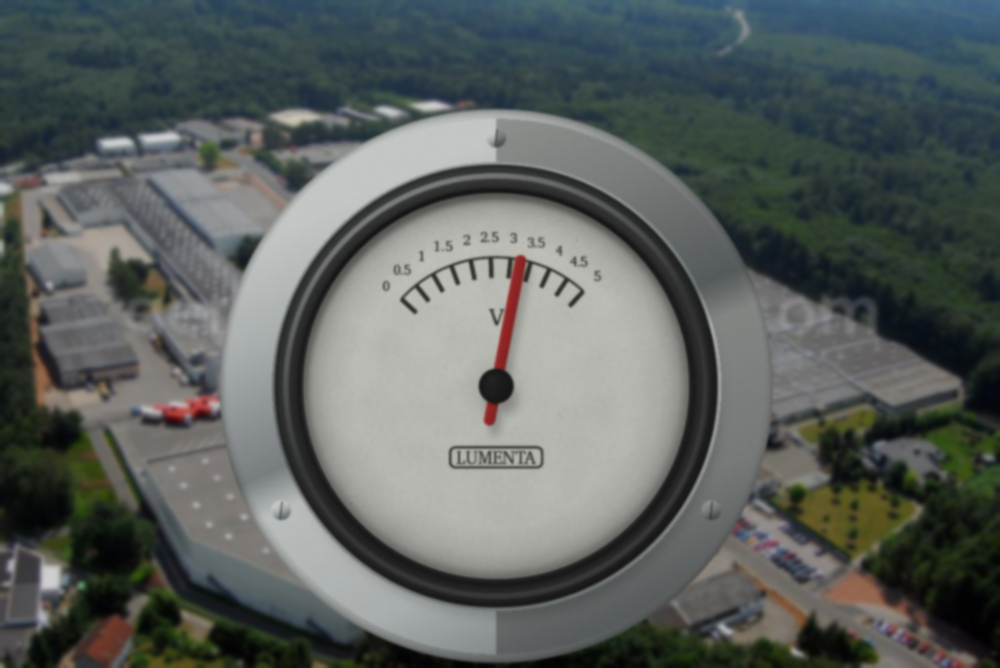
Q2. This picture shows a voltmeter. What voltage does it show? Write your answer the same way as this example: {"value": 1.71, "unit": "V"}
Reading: {"value": 3.25, "unit": "V"}
